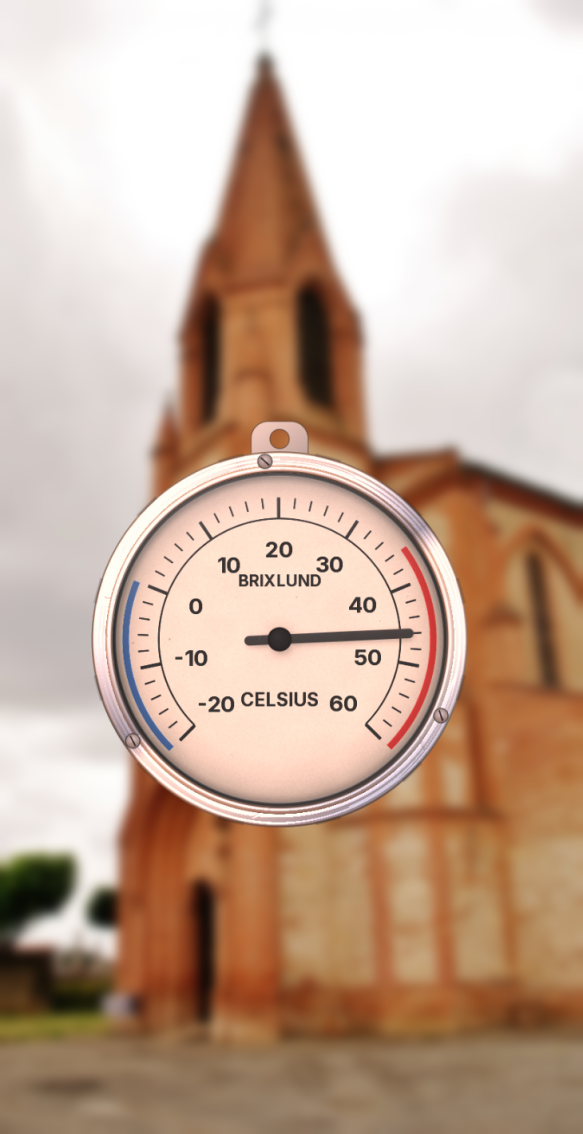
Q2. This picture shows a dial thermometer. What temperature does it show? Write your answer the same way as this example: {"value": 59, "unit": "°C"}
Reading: {"value": 46, "unit": "°C"}
